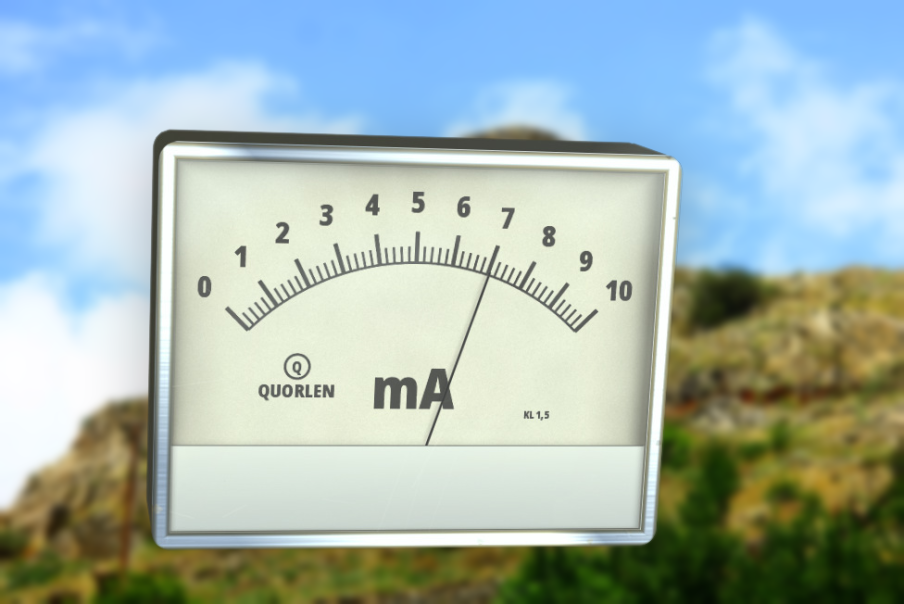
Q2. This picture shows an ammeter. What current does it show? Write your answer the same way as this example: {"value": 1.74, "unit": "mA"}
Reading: {"value": 7, "unit": "mA"}
